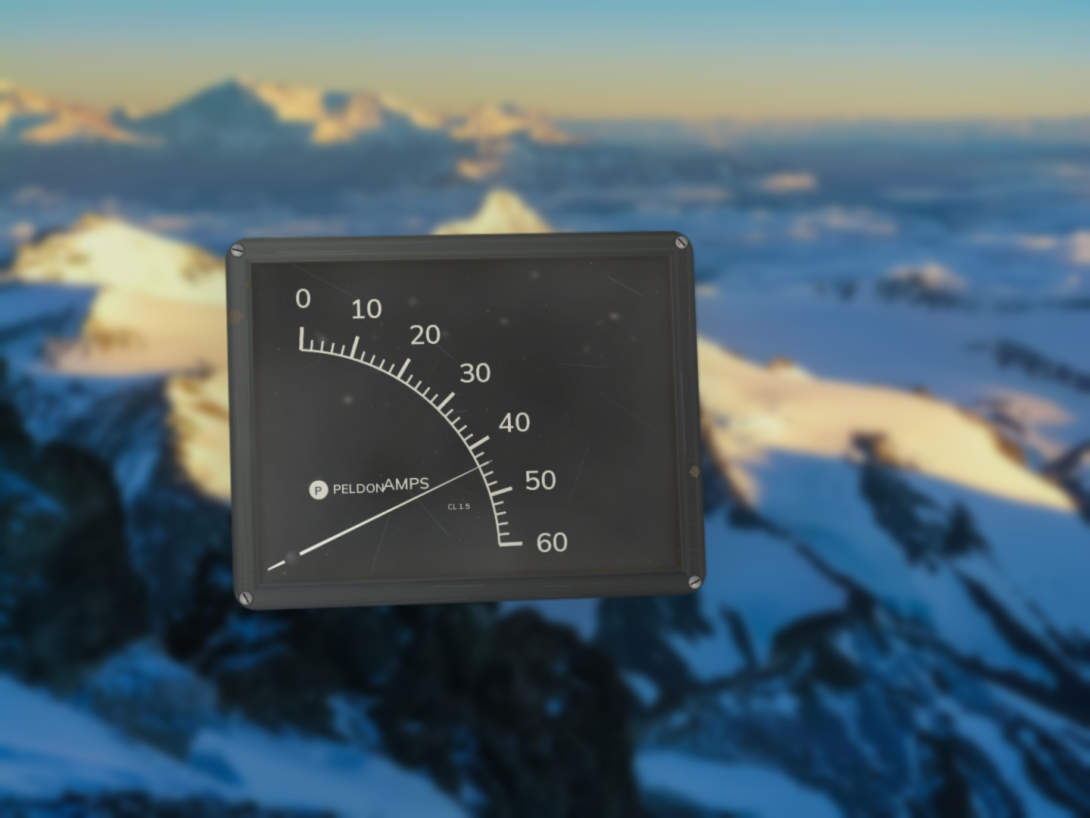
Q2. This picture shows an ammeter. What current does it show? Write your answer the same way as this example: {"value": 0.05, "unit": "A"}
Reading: {"value": 44, "unit": "A"}
